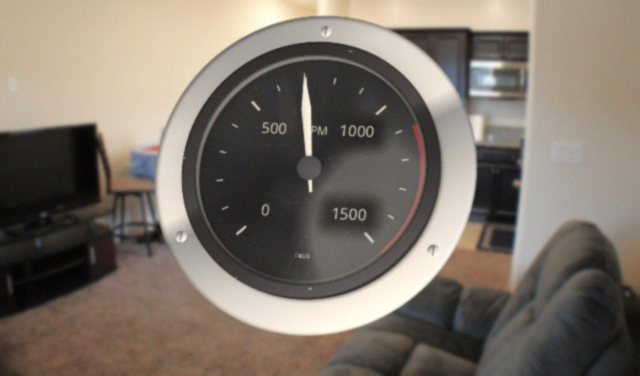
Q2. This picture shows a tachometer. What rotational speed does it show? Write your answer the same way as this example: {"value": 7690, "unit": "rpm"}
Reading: {"value": 700, "unit": "rpm"}
